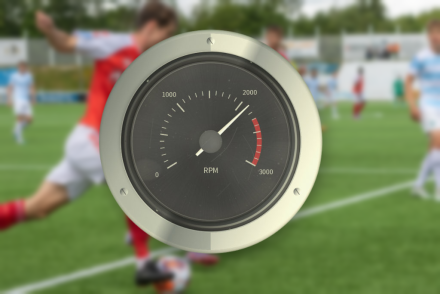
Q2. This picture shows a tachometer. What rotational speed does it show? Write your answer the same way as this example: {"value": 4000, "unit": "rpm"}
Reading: {"value": 2100, "unit": "rpm"}
